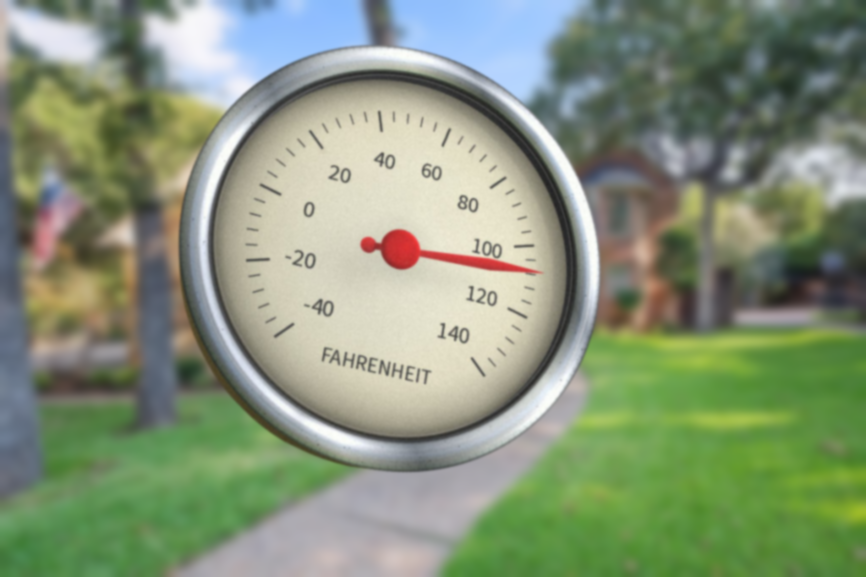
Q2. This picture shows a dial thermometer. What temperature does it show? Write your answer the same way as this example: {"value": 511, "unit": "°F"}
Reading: {"value": 108, "unit": "°F"}
